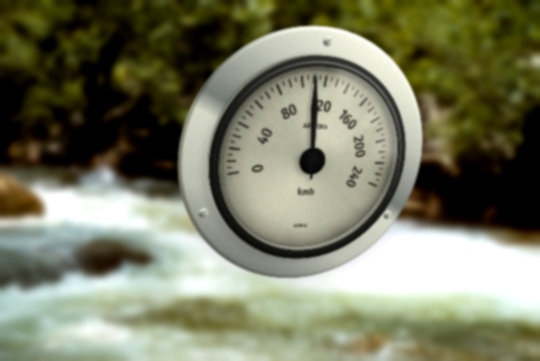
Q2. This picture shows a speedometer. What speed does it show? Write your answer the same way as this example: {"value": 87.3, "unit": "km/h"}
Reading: {"value": 110, "unit": "km/h"}
